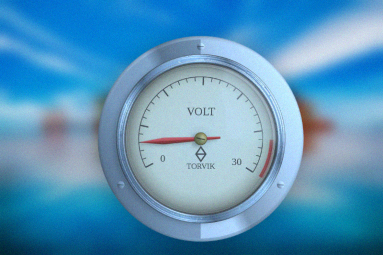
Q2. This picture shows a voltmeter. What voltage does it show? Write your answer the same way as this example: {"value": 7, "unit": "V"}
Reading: {"value": 3, "unit": "V"}
